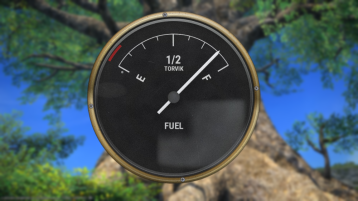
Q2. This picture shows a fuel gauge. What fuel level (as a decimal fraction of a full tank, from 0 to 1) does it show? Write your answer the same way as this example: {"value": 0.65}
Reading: {"value": 0.875}
